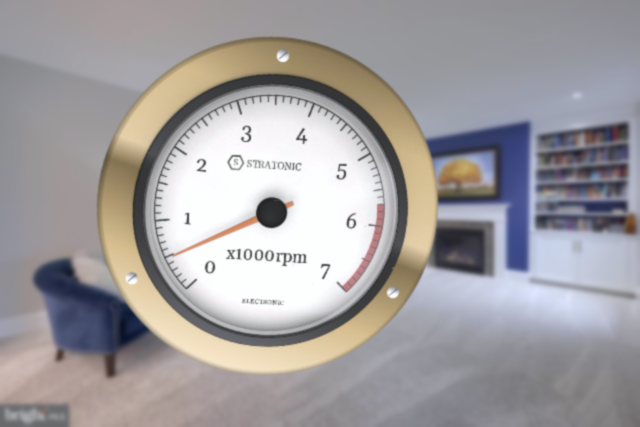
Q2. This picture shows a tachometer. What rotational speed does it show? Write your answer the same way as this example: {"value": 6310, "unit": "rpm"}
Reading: {"value": 500, "unit": "rpm"}
